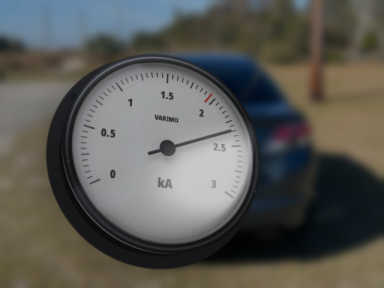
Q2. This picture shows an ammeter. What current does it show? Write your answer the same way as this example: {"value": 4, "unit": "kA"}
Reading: {"value": 2.35, "unit": "kA"}
